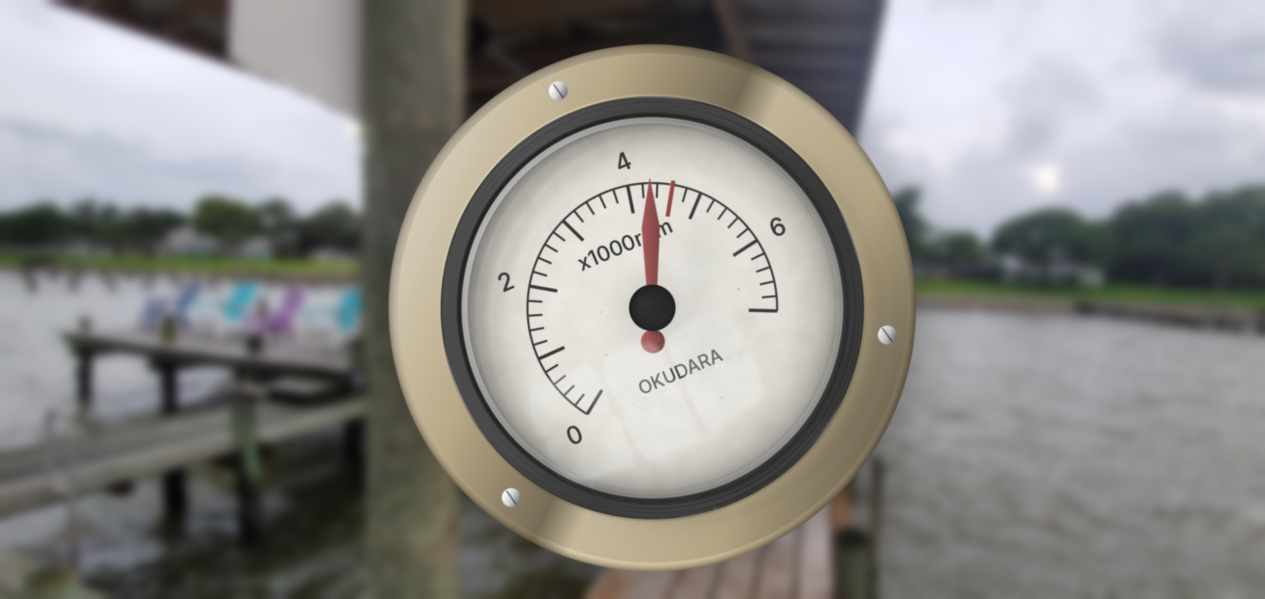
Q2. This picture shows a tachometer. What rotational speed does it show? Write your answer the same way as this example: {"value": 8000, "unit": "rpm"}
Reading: {"value": 4300, "unit": "rpm"}
